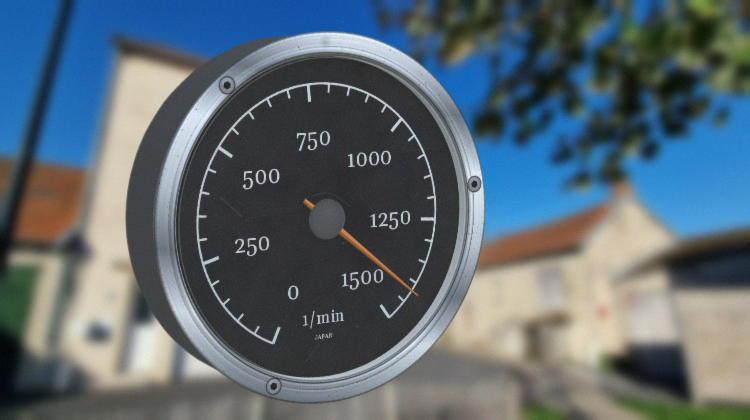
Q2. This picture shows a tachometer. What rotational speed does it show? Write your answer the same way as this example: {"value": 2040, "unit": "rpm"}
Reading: {"value": 1425, "unit": "rpm"}
